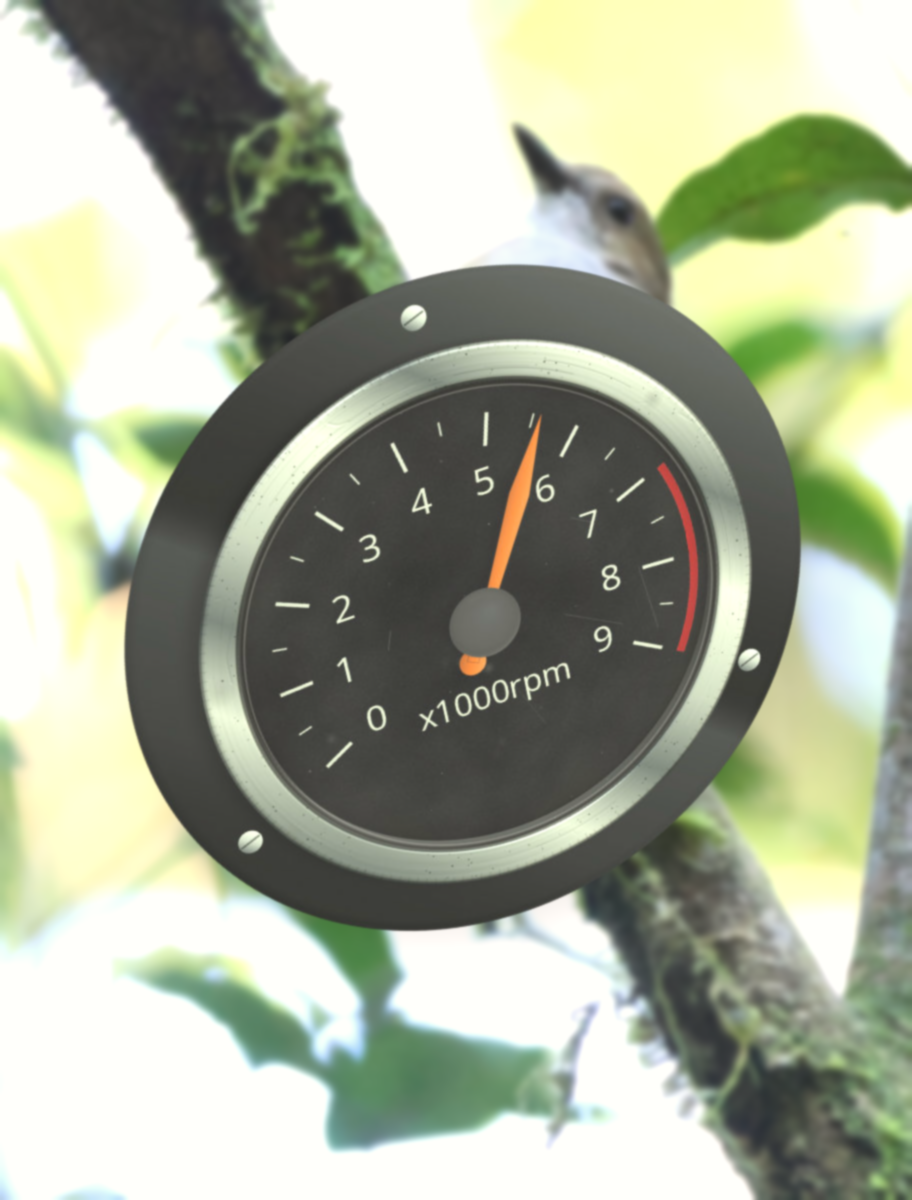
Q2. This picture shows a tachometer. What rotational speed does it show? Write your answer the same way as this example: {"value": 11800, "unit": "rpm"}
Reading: {"value": 5500, "unit": "rpm"}
